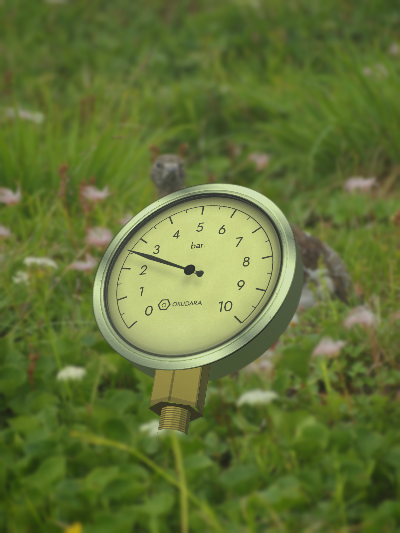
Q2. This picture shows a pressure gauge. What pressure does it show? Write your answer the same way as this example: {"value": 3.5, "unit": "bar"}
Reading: {"value": 2.5, "unit": "bar"}
